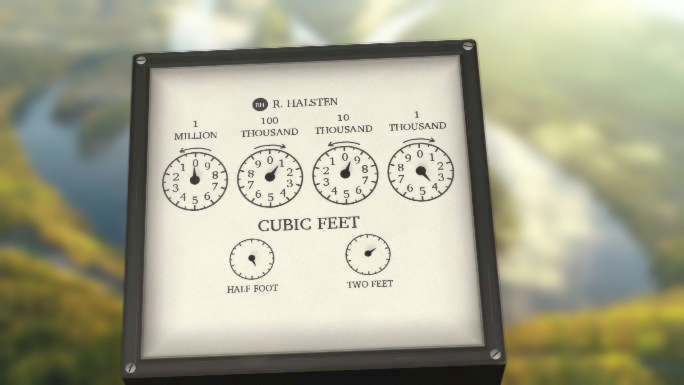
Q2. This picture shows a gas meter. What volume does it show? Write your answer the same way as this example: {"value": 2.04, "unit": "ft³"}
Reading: {"value": 9400, "unit": "ft³"}
